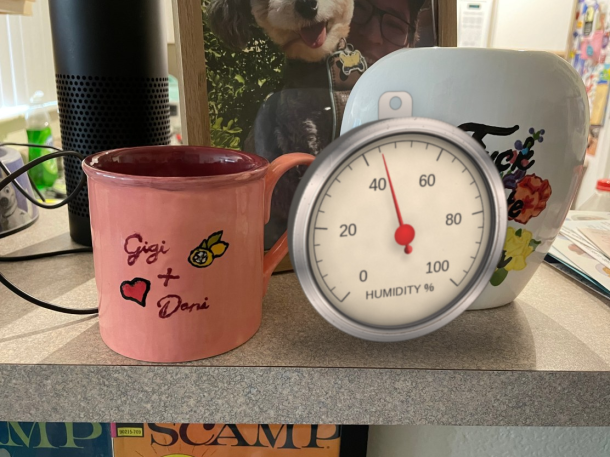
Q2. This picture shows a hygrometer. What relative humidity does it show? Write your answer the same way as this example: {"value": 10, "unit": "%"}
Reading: {"value": 44, "unit": "%"}
